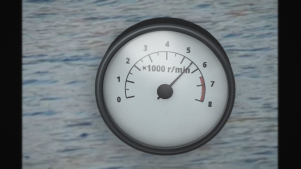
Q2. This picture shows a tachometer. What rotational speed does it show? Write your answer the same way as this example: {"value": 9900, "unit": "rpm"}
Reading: {"value": 5500, "unit": "rpm"}
